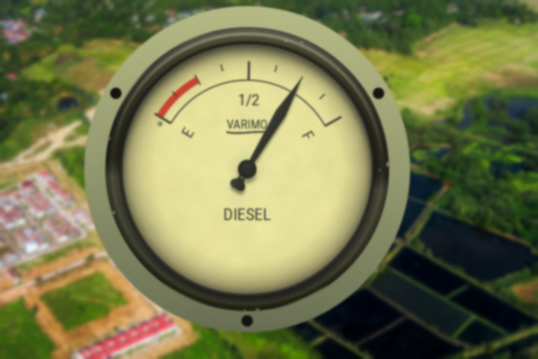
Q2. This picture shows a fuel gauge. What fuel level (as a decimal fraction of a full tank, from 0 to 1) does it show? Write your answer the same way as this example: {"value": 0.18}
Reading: {"value": 0.75}
